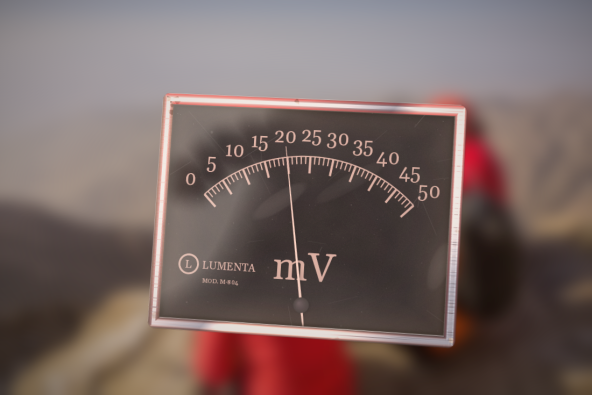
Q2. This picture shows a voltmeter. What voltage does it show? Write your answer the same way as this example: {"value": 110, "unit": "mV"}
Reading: {"value": 20, "unit": "mV"}
